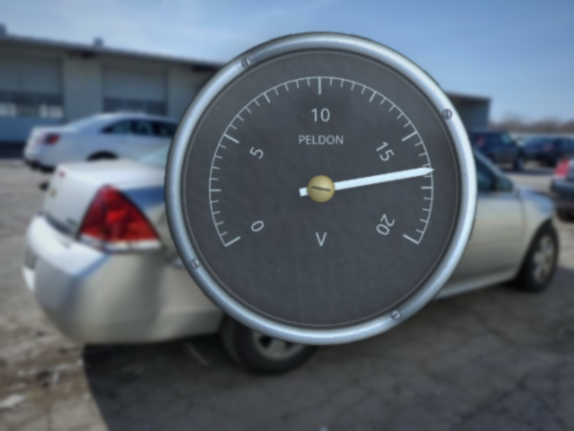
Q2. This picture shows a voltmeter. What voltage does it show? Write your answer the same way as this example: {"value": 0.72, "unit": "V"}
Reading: {"value": 16.75, "unit": "V"}
